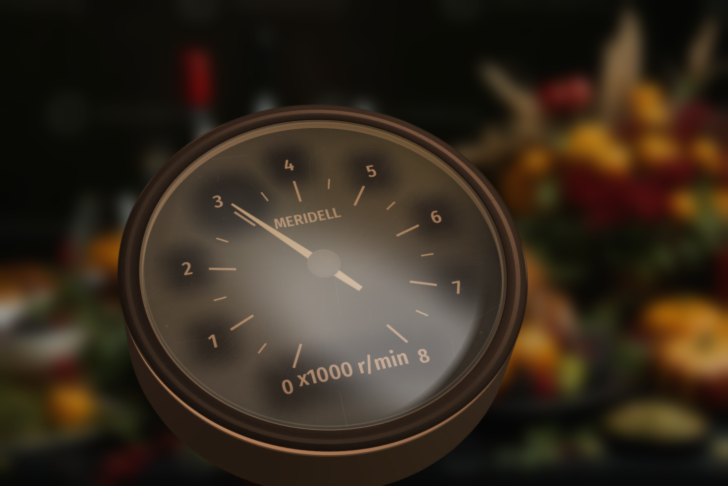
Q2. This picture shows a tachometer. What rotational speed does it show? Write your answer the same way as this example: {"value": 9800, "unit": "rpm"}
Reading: {"value": 3000, "unit": "rpm"}
